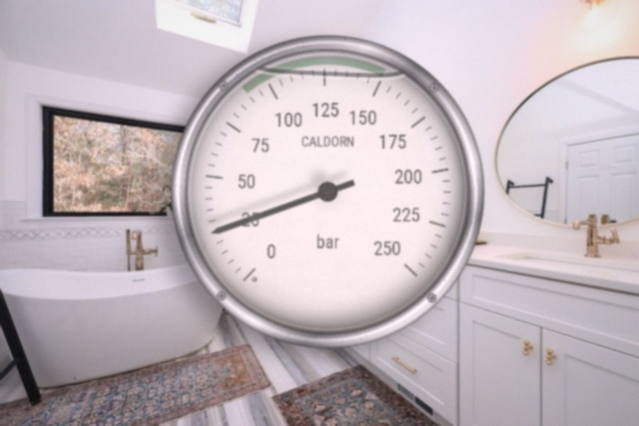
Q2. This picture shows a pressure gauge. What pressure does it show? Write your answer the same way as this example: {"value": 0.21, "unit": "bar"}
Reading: {"value": 25, "unit": "bar"}
